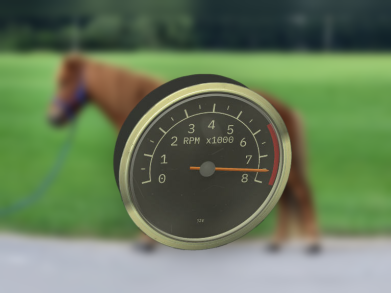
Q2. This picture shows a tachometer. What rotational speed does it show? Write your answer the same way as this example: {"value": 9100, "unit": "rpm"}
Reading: {"value": 7500, "unit": "rpm"}
